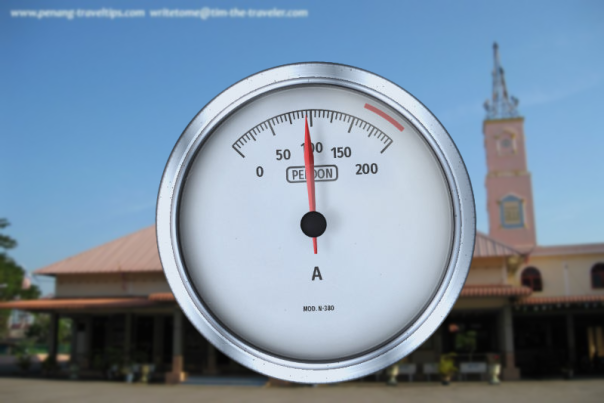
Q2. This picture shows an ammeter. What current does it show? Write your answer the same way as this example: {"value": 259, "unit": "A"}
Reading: {"value": 95, "unit": "A"}
